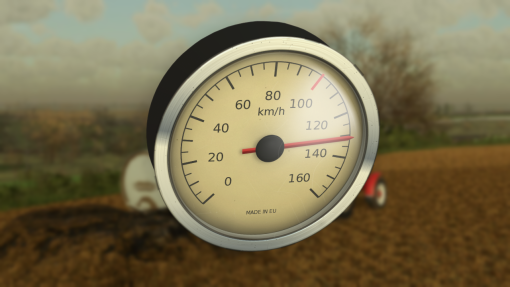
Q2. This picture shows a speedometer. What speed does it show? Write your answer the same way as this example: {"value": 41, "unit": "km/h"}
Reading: {"value": 130, "unit": "km/h"}
